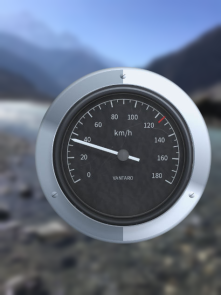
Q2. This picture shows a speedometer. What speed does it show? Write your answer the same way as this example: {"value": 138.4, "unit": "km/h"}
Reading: {"value": 35, "unit": "km/h"}
